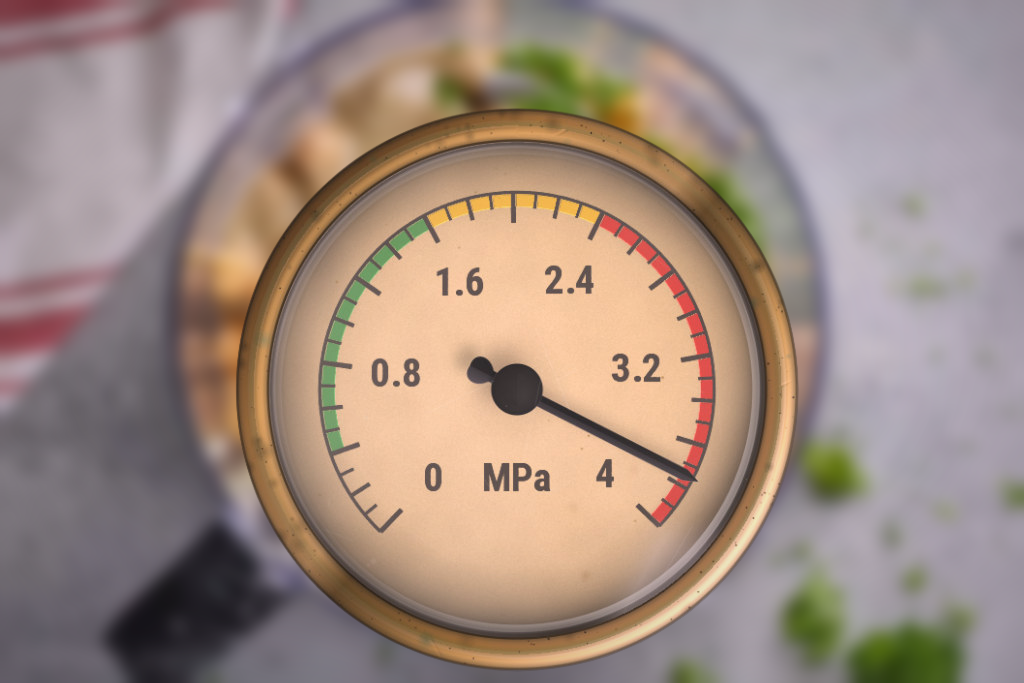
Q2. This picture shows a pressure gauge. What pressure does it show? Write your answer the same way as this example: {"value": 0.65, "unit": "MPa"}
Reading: {"value": 3.75, "unit": "MPa"}
